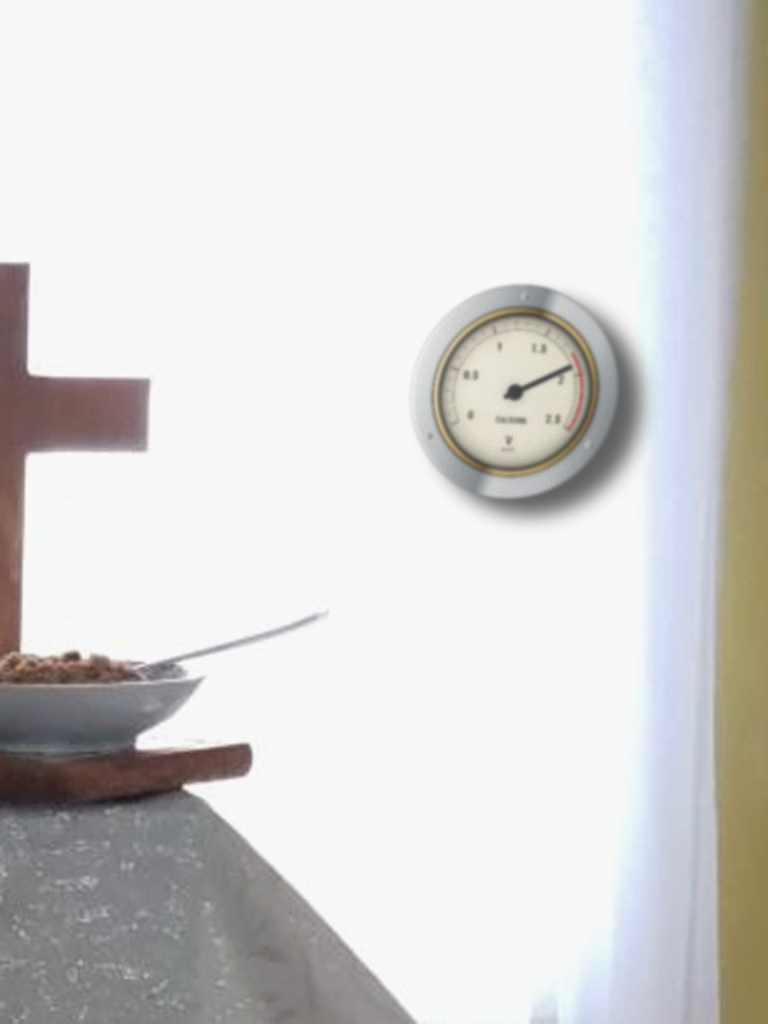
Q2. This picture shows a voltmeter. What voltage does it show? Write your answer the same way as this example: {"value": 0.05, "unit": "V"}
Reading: {"value": 1.9, "unit": "V"}
